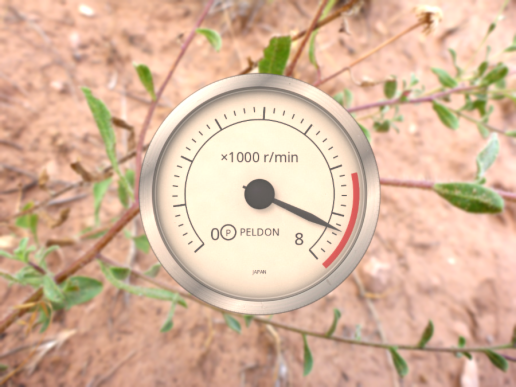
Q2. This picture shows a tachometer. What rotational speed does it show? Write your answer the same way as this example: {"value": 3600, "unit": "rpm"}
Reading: {"value": 7300, "unit": "rpm"}
